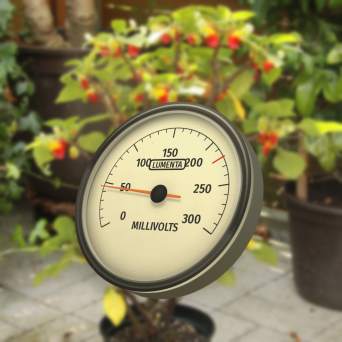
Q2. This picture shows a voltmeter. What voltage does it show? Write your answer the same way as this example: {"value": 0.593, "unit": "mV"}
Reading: {"value": 45, "unit": "mV"}
